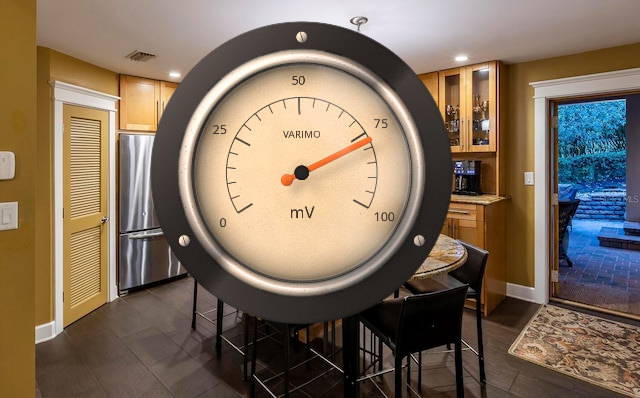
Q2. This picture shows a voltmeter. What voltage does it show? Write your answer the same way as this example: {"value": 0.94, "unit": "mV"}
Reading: {"value": 77.5, "unit": "mV"}
